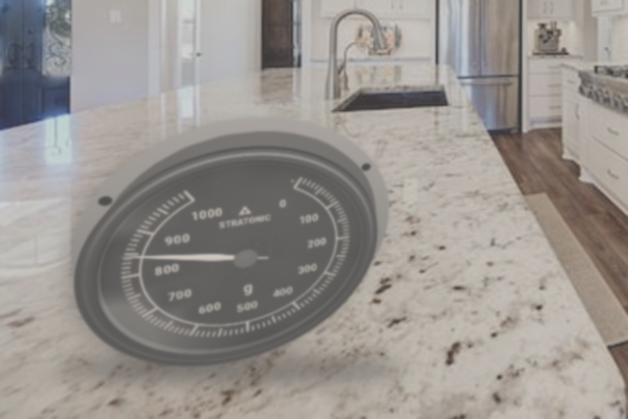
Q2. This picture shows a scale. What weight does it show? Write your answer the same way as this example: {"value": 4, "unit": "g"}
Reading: {"value": 850, "unit": "g"}
